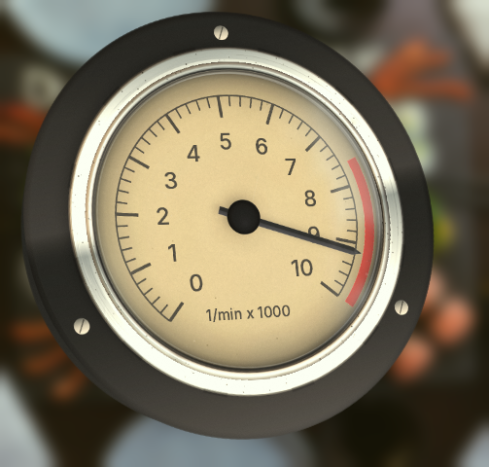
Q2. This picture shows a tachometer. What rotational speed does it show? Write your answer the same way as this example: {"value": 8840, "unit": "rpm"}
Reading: {"value": 9200, "unit": "rpm"}
